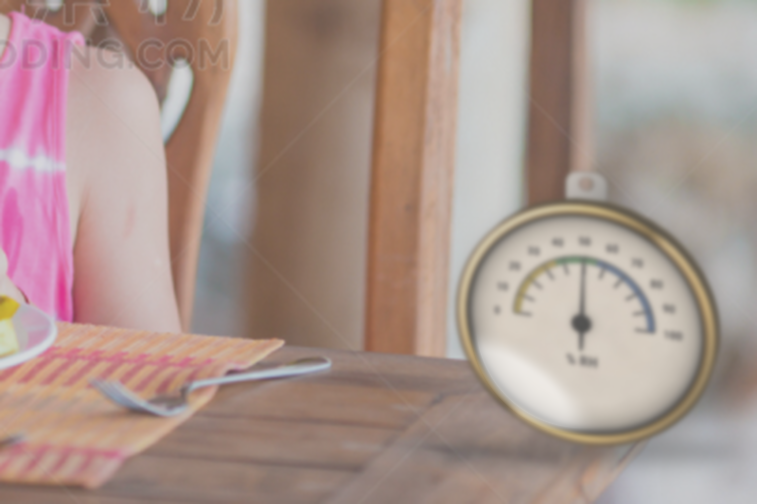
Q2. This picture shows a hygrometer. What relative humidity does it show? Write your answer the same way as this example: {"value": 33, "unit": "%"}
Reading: {"value": 50, "unit": "%"}
